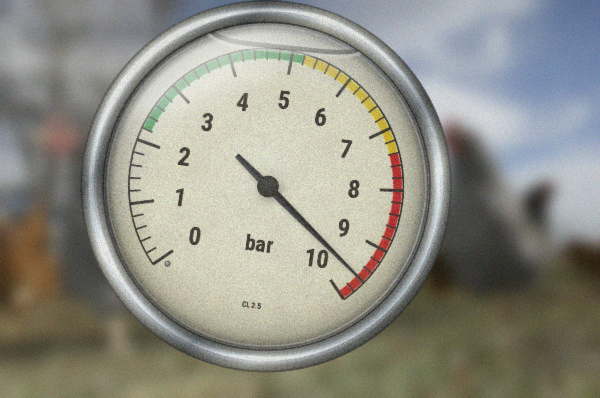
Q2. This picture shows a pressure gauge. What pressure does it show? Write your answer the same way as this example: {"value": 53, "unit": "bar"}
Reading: {"value": 9.6, "unit": "bar"}
